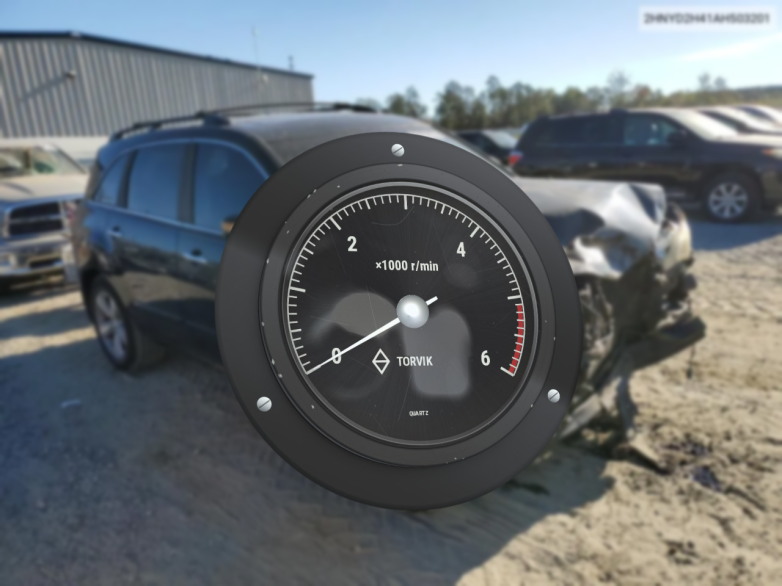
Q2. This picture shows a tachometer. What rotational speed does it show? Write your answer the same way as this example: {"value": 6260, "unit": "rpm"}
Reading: {"value": 0, "unit": "rpm"}
